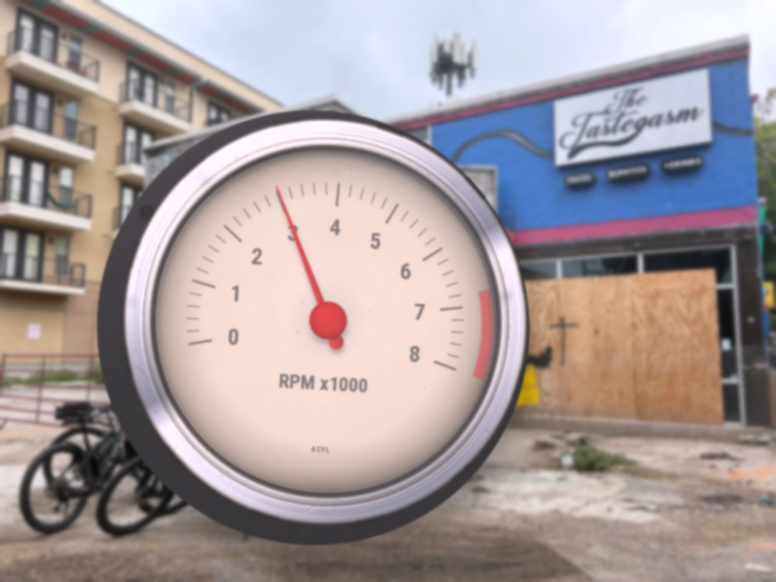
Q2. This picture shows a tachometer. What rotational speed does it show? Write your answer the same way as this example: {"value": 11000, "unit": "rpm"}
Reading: {"value": 3000, "unit": "rpm"}
